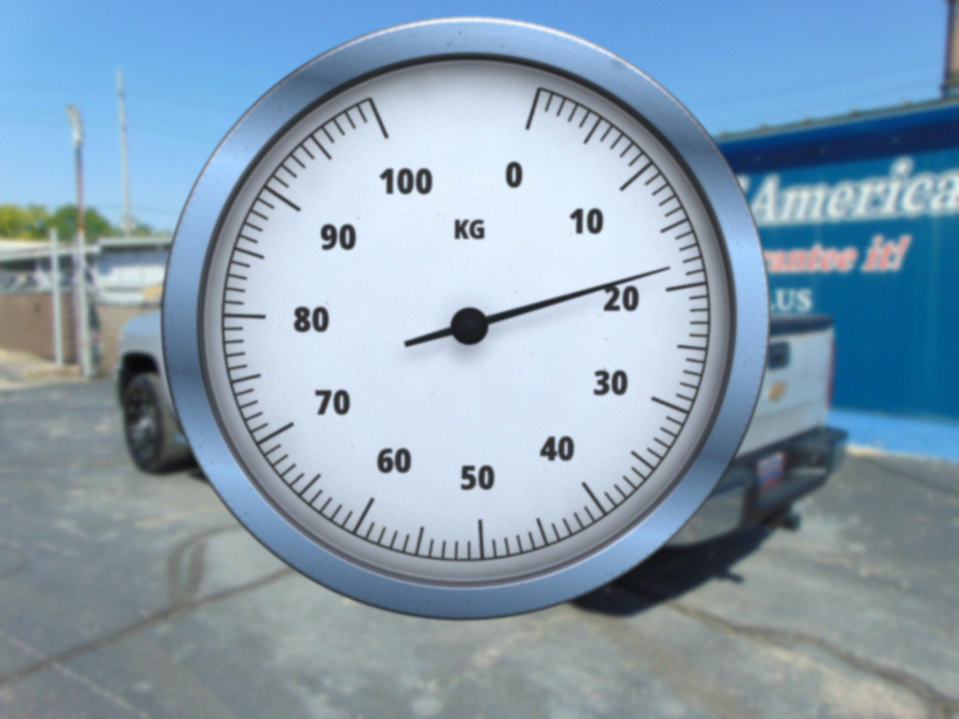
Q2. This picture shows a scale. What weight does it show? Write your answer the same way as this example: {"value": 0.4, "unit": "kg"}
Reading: {"value": 18, "unit": "kg"}
